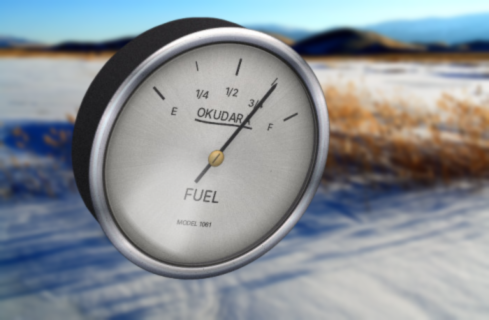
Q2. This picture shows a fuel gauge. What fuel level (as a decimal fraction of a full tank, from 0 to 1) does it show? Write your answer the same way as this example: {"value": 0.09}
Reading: {"value": 0.75}
